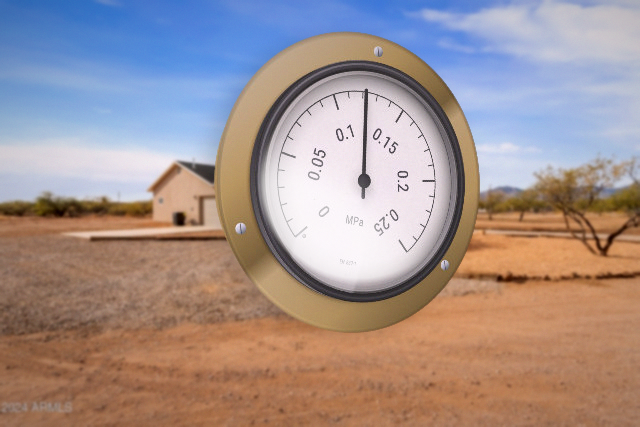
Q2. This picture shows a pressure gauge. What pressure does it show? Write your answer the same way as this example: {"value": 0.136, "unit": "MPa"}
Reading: {"value": 0.12, "unit": "MPa"}
